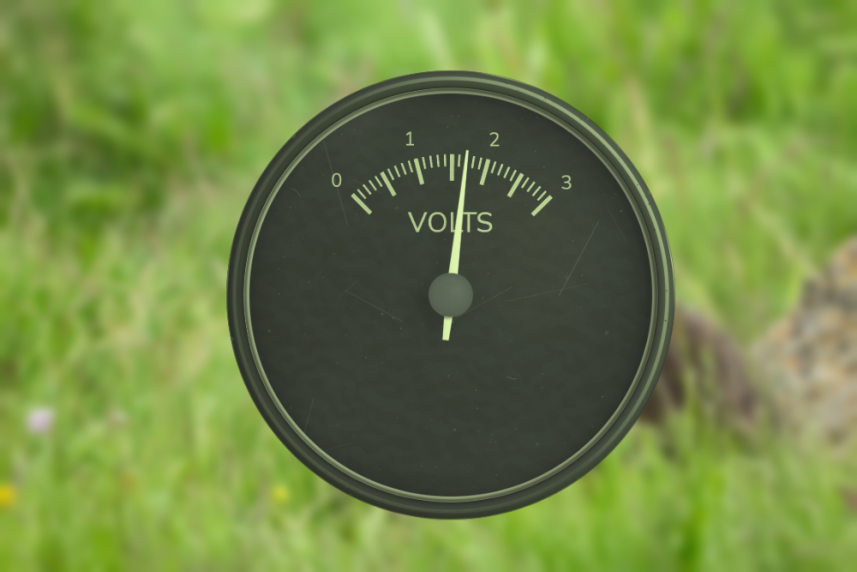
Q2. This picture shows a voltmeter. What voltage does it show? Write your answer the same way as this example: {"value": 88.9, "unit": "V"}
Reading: {"value": 1.7, "unit": "V"}
